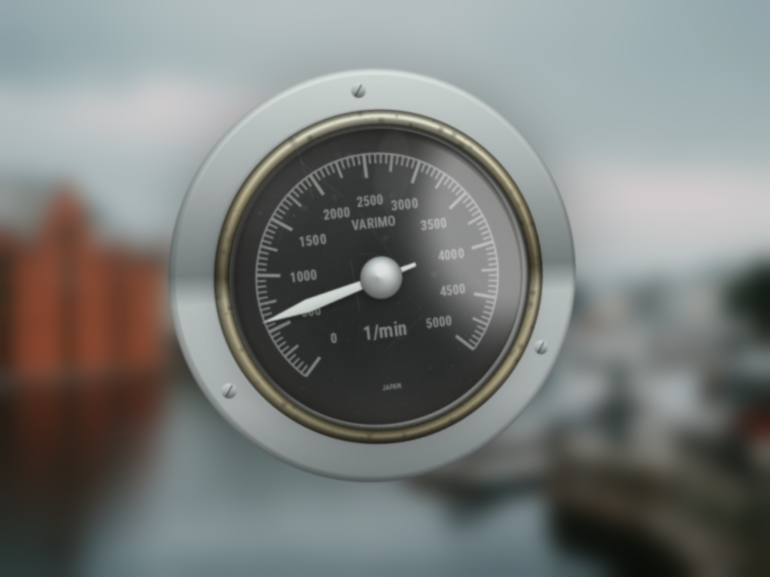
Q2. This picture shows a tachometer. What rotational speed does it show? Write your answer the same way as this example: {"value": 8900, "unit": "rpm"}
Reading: {"value": 600, "unit": "rpm"}
